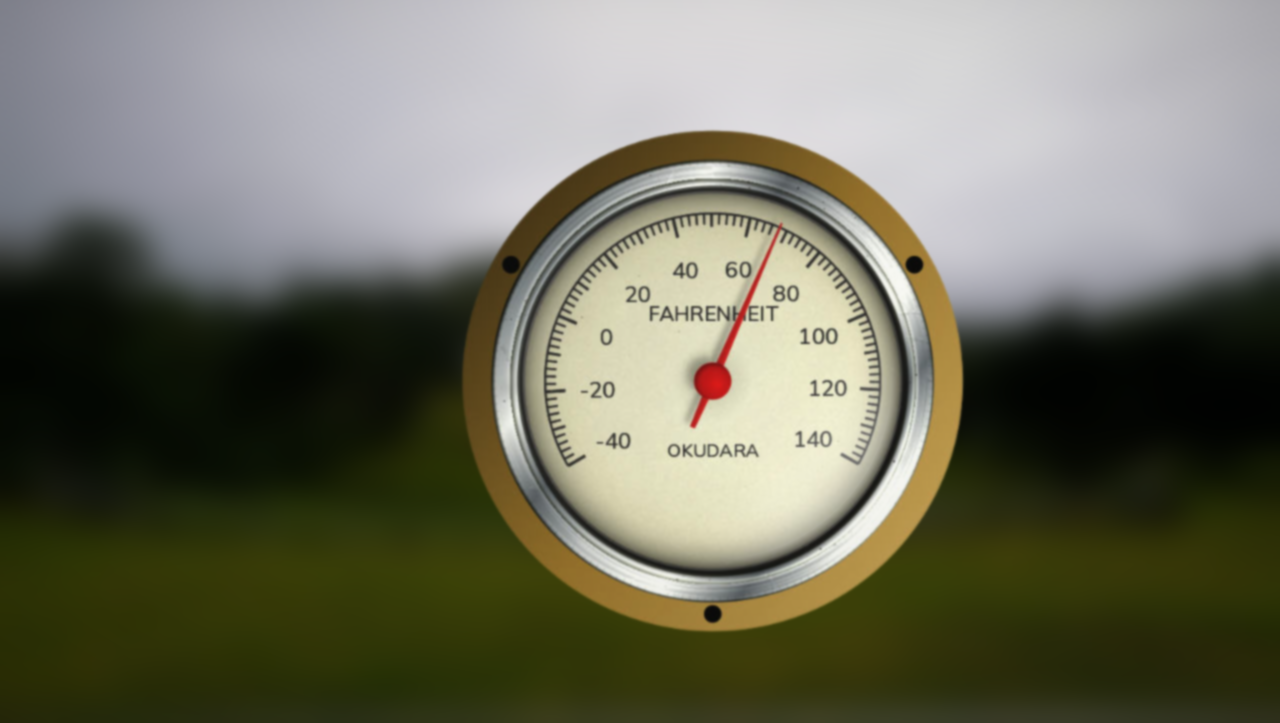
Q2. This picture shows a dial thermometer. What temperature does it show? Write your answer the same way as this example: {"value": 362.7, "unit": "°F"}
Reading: {"value": 68, "unit": "°F"}
